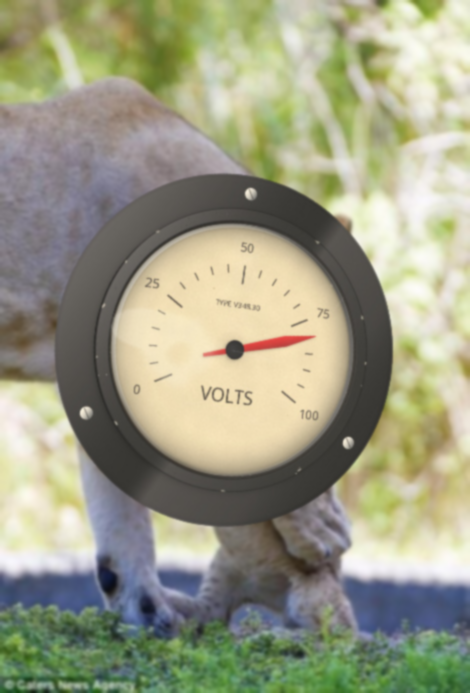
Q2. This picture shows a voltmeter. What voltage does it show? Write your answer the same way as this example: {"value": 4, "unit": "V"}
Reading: {"value": 80, "unit": "V"}
